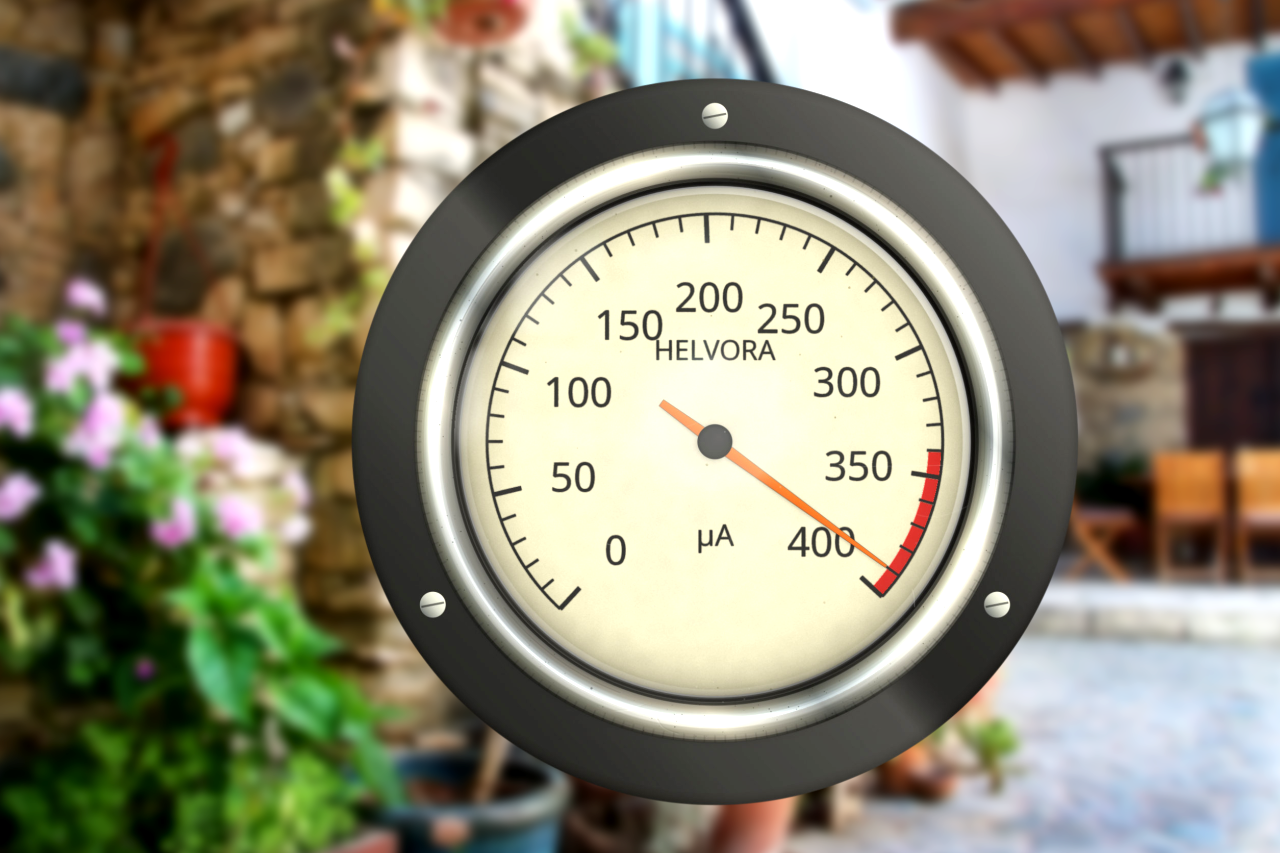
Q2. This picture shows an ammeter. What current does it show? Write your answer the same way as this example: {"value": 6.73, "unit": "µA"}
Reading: {"value": 390, "unit": "µA"}
